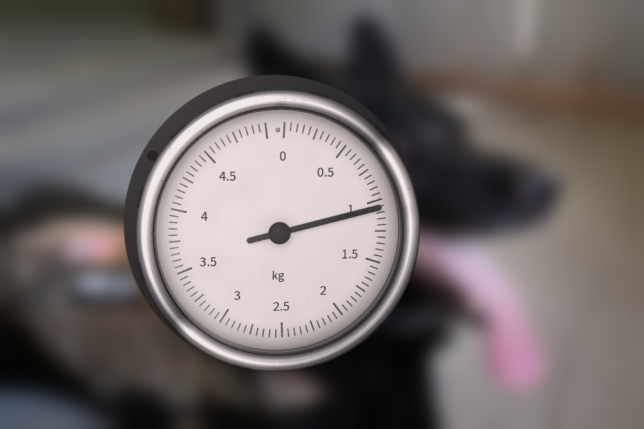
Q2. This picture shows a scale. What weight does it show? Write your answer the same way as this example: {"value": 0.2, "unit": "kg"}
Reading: {"value": 1.05, "unit": "kg"}
